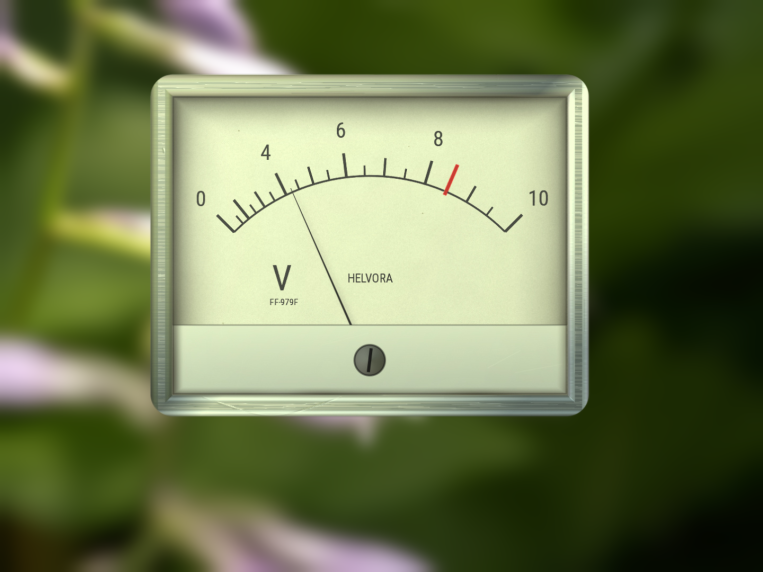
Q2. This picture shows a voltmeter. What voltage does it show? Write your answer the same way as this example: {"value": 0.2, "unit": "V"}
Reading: {"value": 4.25, "unit": "V"}
